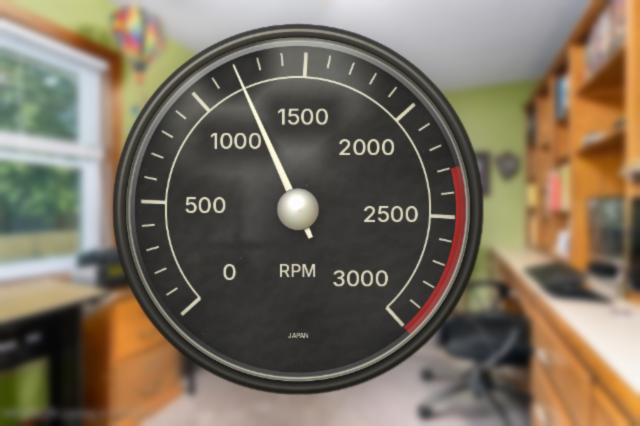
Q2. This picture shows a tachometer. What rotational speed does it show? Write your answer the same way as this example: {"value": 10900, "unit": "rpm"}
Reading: {"value": 1200, "unit": "rpm"}
